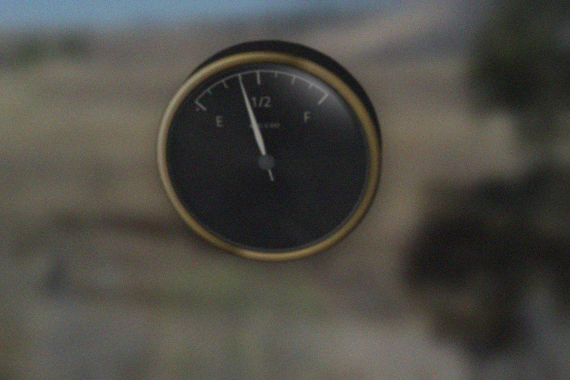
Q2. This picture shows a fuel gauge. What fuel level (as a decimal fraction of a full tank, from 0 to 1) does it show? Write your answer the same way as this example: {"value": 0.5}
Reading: {"value": 0.375}
